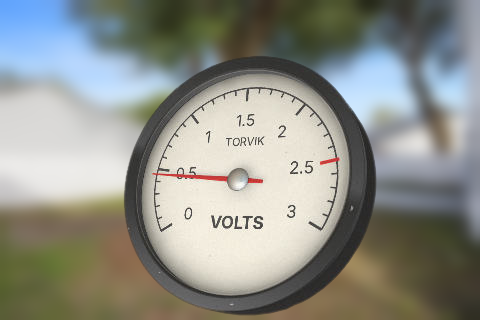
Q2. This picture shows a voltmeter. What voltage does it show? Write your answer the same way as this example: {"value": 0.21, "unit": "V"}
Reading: {"value": 0.45, "unit": "V"}
